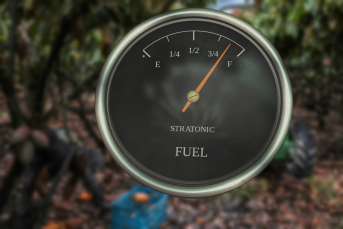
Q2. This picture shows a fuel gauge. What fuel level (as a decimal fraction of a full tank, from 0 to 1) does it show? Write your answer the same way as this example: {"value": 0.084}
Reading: {"value": 0.875}
